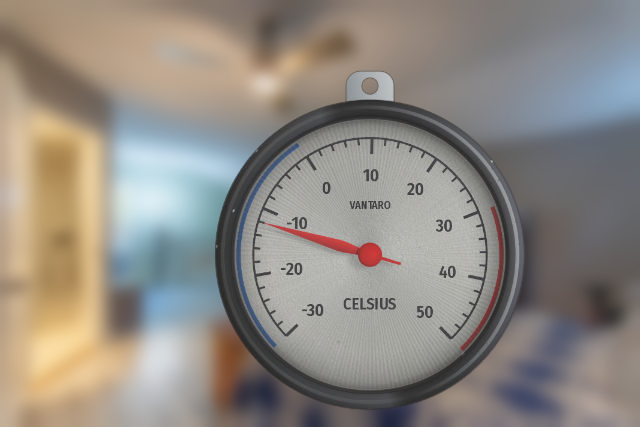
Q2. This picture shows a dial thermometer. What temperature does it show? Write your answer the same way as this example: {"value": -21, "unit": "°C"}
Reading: {"value": -12, "unit": "°C"}
